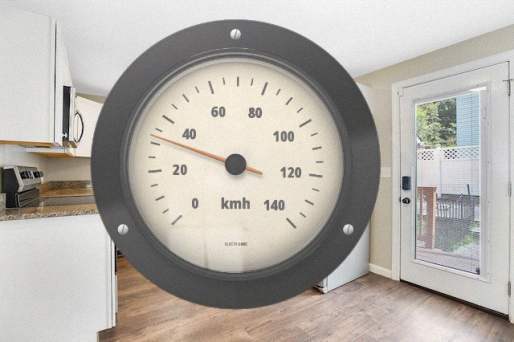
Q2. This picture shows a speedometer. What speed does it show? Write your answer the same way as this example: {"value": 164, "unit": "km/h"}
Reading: {"value": 32.5, "unit": "km/h"}
